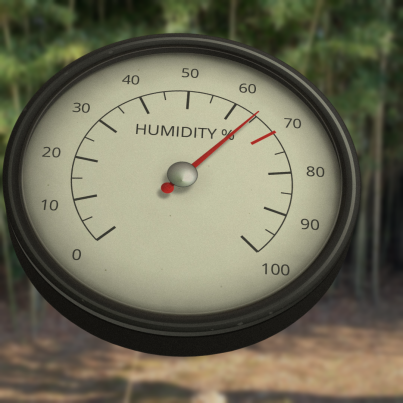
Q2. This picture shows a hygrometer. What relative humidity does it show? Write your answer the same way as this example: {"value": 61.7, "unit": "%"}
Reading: {"value": 65, "unit": "%"}
